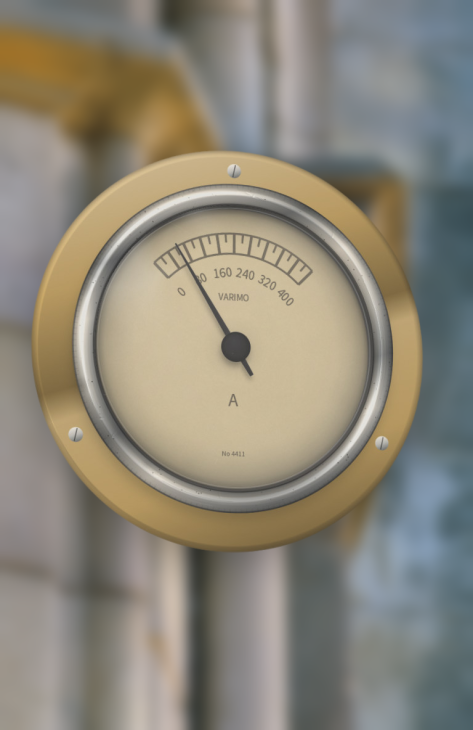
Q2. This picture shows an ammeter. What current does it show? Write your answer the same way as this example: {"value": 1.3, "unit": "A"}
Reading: {"value": 60, "unit": "A"}
